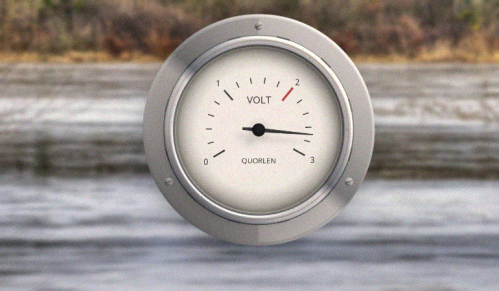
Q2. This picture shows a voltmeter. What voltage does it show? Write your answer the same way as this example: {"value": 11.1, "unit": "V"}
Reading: {"value": 2.7, "unit": "V"}
